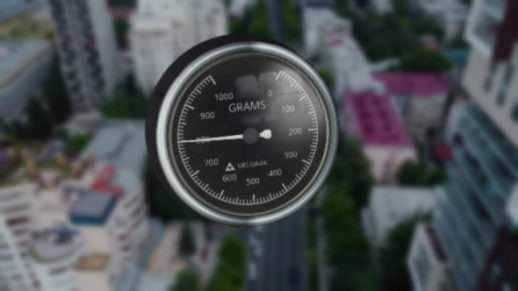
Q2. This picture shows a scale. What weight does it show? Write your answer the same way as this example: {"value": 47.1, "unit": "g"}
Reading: {"value": 800, "unit": "g"}
